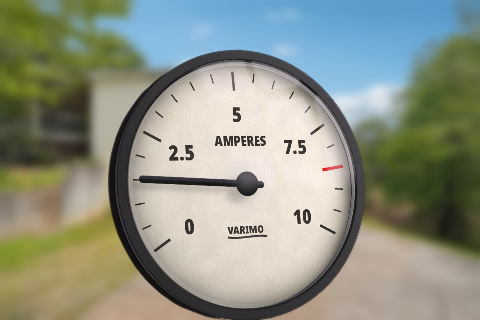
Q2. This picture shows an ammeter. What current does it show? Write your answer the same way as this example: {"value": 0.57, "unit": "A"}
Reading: {"value": 1.5, "unit": "A"}
